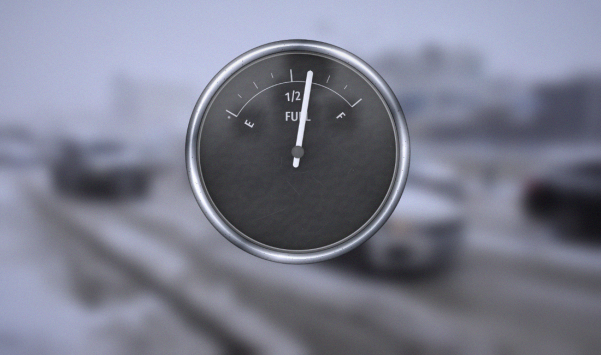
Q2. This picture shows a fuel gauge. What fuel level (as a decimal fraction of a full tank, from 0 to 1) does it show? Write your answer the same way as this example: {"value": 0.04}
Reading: {"value": 0.625}
